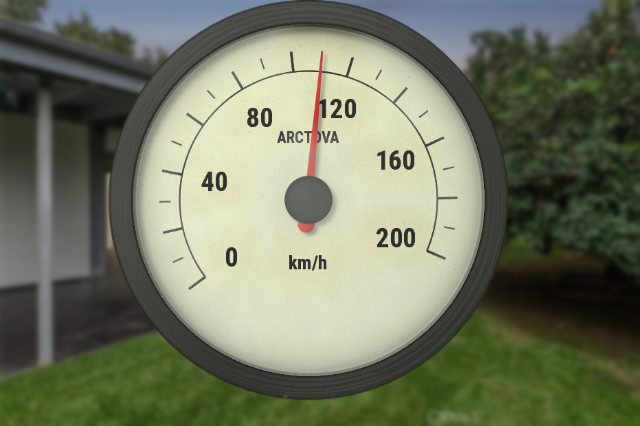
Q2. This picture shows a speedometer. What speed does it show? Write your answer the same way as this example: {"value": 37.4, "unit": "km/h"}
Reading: {"value": 110, "unit": "km/h"}
